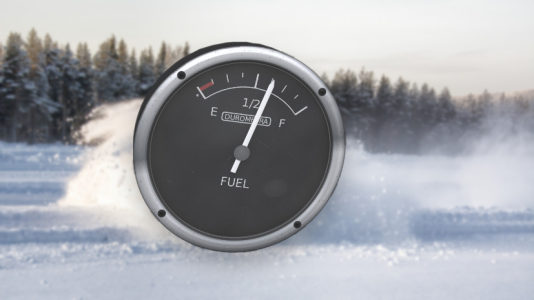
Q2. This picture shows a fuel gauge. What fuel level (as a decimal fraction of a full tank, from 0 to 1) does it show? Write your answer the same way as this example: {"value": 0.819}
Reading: {"value": 0.625}
